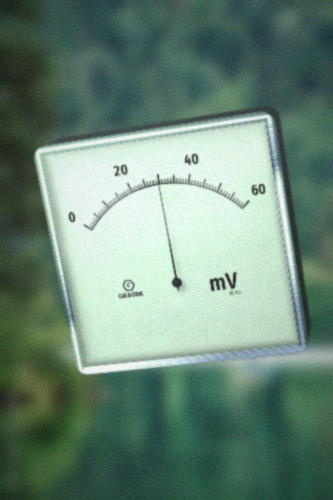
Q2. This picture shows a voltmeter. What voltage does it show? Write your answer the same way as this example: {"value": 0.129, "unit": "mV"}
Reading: {"value": 30, "unit": "mV"}
